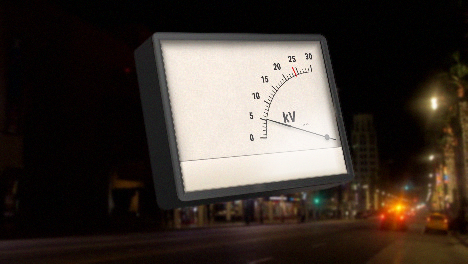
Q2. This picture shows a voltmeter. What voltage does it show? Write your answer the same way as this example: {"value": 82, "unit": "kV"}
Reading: {"value": 5, "unit": "kV"}
